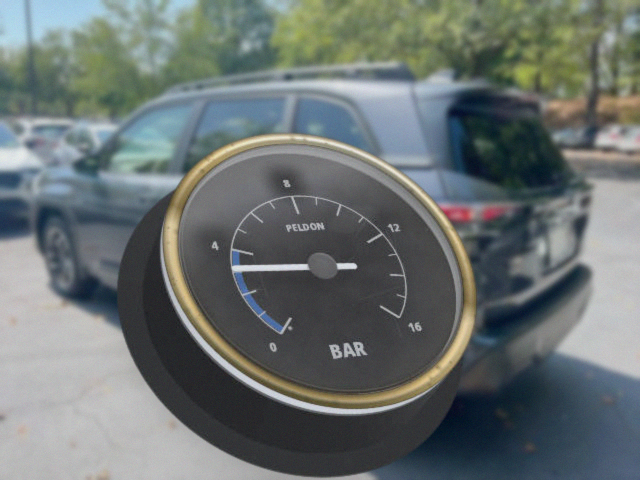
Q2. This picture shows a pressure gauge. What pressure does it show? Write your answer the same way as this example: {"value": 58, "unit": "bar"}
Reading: {"value": 3, "unit": "bar"}
